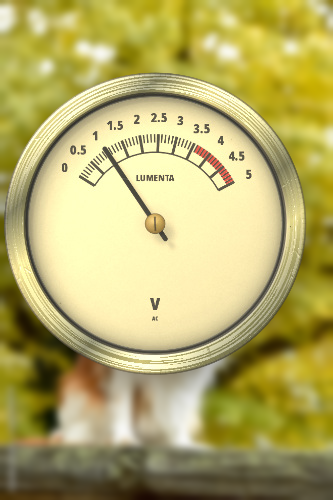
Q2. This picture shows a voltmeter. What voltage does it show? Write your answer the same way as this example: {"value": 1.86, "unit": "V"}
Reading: {"value": 1, "unit": "V"}
